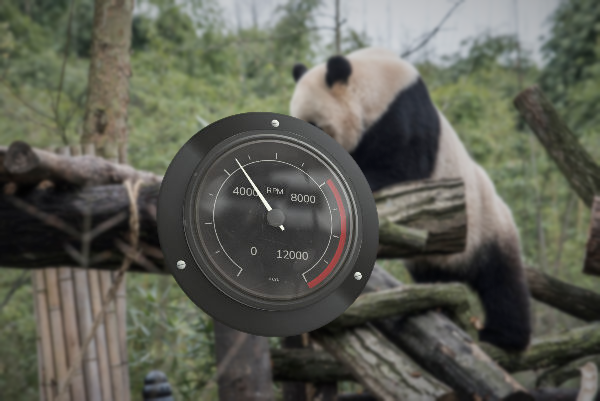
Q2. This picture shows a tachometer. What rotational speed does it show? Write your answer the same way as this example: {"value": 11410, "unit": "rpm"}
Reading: {"value": 4500, "unit": "rpm"}
